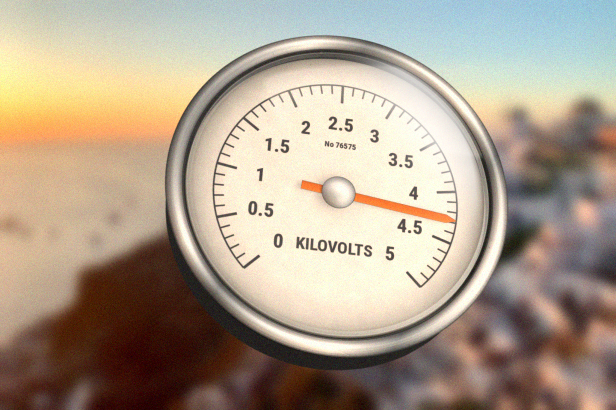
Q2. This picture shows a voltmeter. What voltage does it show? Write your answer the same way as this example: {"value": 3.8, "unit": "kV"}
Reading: {"value": 4.3, "unit": "kV"}
